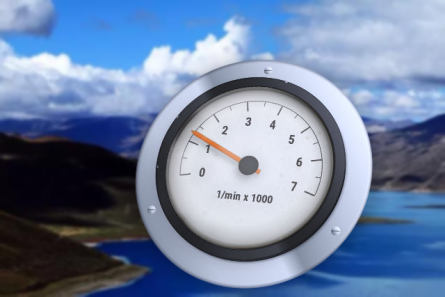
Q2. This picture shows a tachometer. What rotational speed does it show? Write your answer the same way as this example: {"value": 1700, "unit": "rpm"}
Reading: {"value": 1250, "unit": "rpm"}
